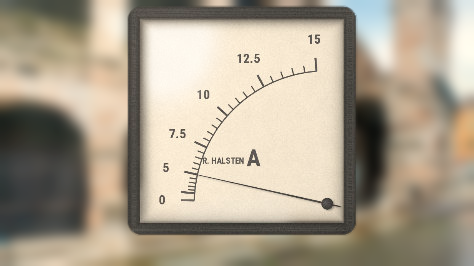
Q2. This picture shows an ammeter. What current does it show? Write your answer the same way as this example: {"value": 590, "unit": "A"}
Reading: {"value": 5, "unit": "A"}
